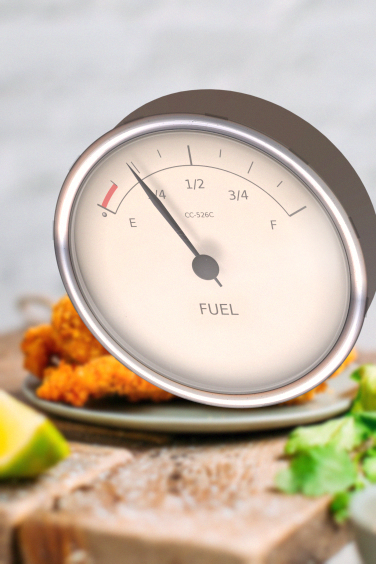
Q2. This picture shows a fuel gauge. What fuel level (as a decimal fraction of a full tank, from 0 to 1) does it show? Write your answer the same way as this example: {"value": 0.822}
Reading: {"value": 0.25}
